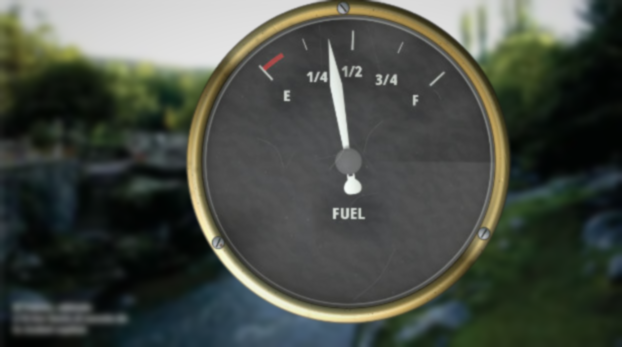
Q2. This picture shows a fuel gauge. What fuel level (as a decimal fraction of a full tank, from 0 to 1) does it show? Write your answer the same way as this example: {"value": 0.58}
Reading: {"value": 0.375}
